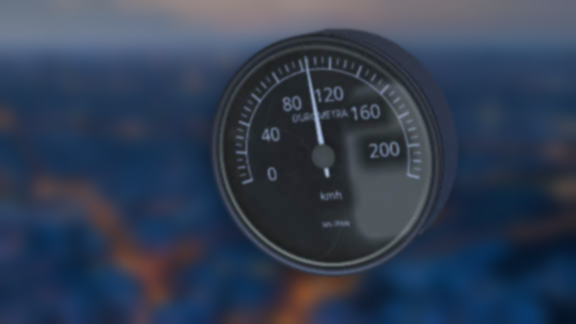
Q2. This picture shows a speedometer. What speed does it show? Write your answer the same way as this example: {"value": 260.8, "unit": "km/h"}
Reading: {"value": 105, "unit": "km/h"}
